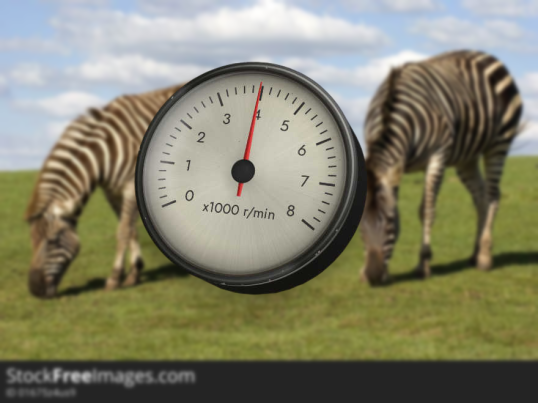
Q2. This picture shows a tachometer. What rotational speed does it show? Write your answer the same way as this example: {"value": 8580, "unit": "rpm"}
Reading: {"value": 4000, "unit": "rpm"}
